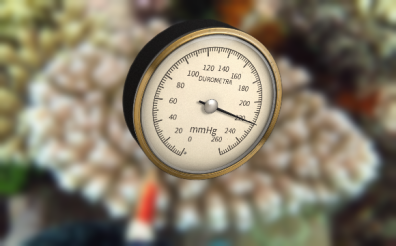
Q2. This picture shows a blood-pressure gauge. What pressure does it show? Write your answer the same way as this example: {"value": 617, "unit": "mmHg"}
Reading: {"value": 220, "unit": "mmHg"}
